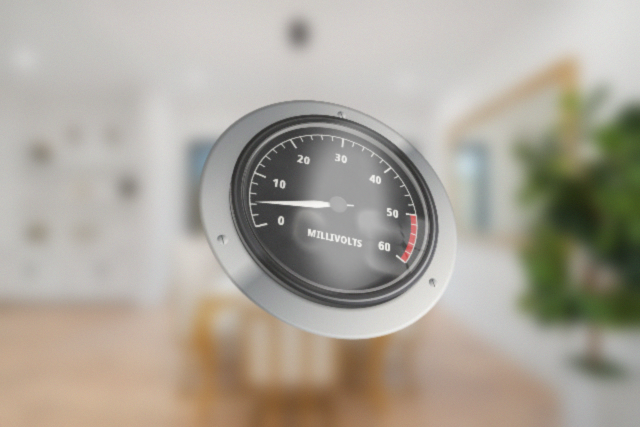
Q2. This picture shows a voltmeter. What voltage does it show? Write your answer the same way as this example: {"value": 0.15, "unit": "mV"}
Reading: {"value": 4, "unit": "mV"}
